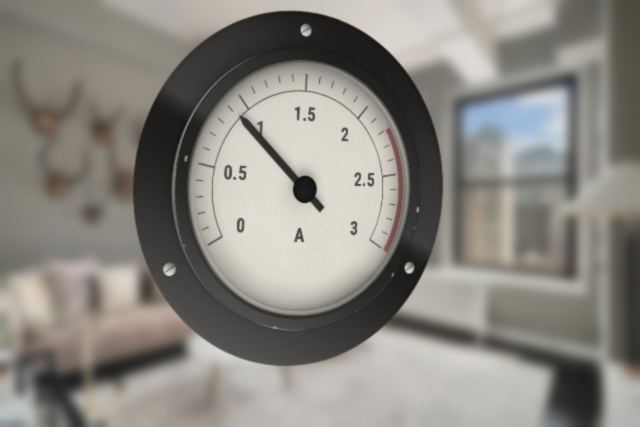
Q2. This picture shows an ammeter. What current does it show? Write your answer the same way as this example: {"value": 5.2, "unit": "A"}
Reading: {"value": 0.9, "unit": "A"}
